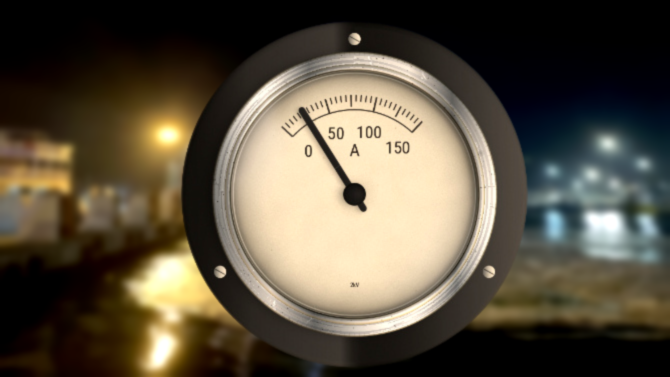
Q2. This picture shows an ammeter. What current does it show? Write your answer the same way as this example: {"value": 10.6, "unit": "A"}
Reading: {"value": 25, "unit": "A"}
